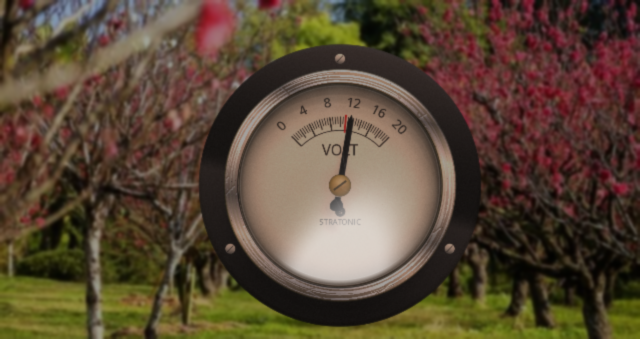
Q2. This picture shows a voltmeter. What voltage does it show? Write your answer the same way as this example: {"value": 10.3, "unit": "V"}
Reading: {"value": 12, "unit": "V"}
